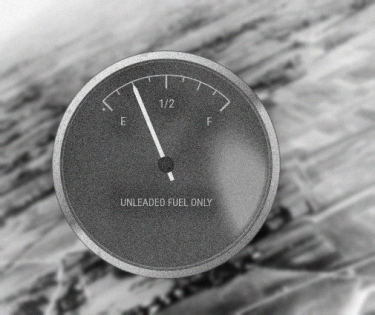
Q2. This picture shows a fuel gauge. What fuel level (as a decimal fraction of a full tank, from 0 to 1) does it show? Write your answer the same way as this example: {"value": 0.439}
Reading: {"value": 0.25}
